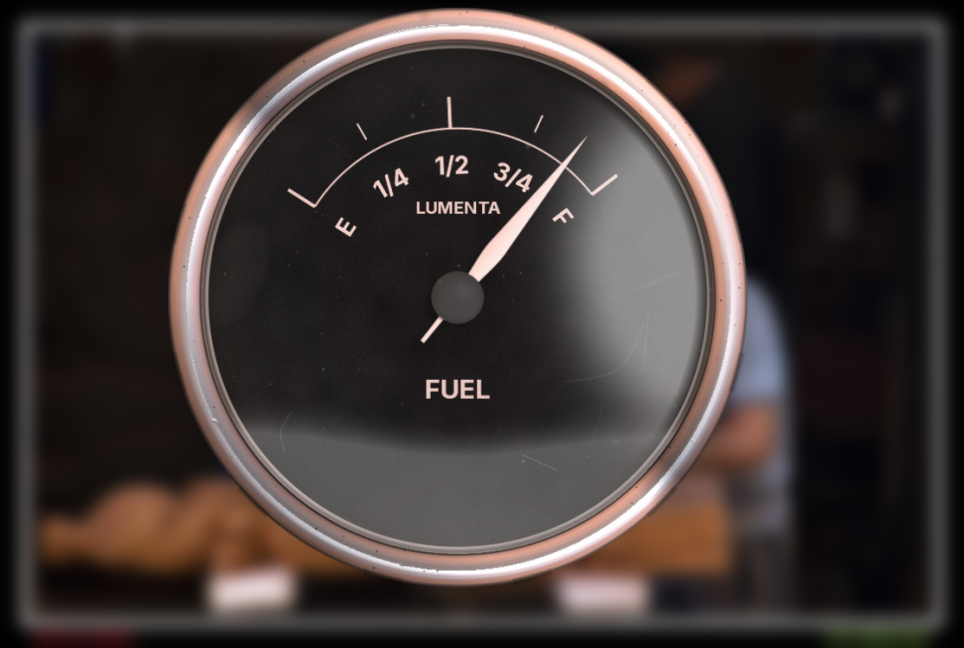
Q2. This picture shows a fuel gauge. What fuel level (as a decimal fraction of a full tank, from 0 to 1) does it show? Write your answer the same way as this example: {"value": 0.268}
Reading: {"value": 0.875}
